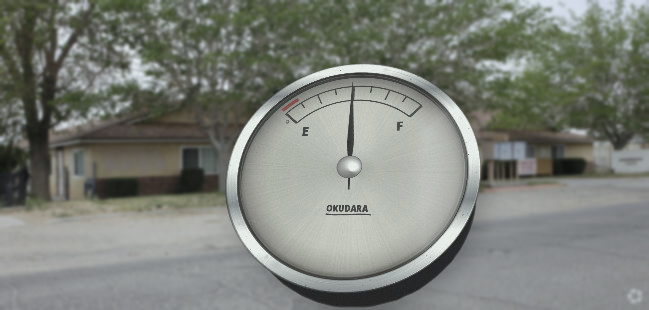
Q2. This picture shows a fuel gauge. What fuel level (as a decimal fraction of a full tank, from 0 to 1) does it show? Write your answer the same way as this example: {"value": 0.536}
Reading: {"value": 0.5}
